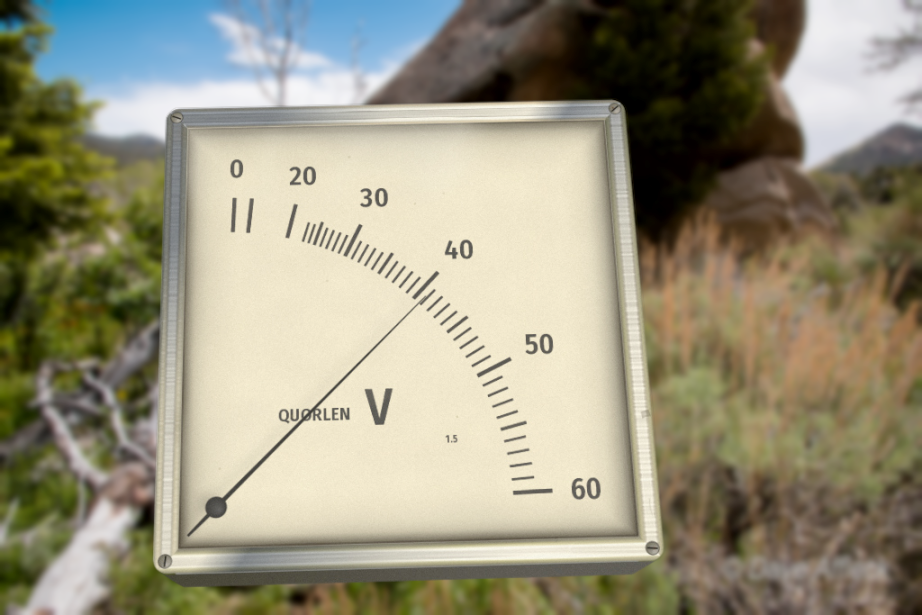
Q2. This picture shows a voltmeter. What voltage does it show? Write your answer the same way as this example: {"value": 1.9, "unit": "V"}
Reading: {"value": 41, "unit": "V"}
